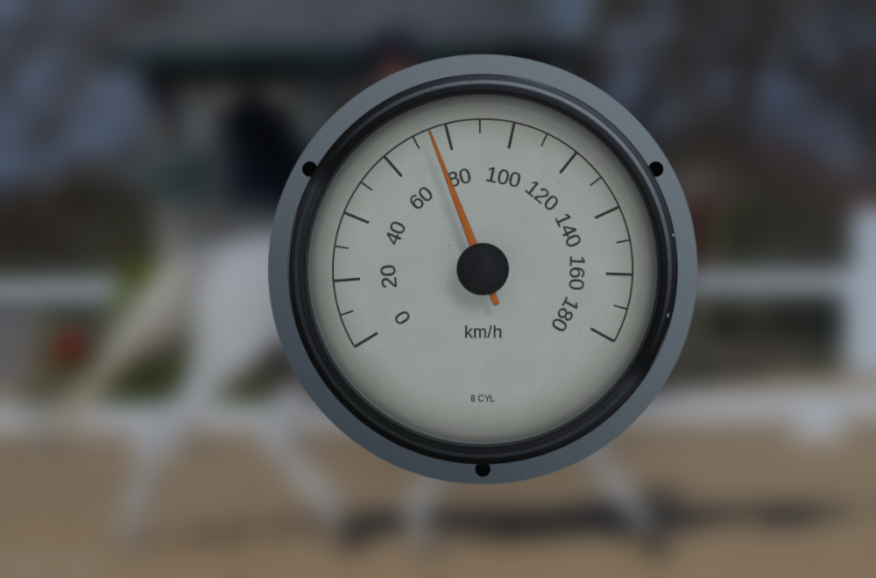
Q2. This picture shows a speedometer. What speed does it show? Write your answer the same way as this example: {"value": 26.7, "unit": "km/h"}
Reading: {"value": 75, "unit": "km/h"}
